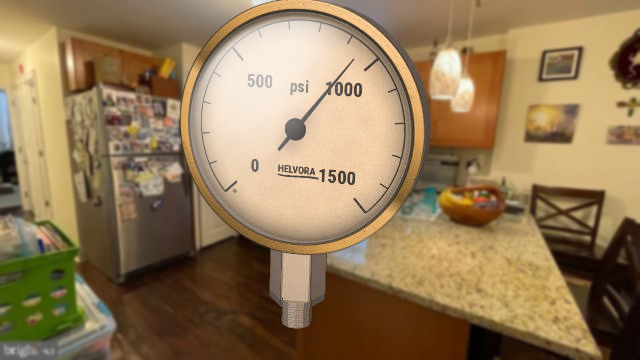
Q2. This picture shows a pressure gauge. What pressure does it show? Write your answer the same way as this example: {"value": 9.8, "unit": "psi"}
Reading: {"value": 950, "unit": "psi"}
